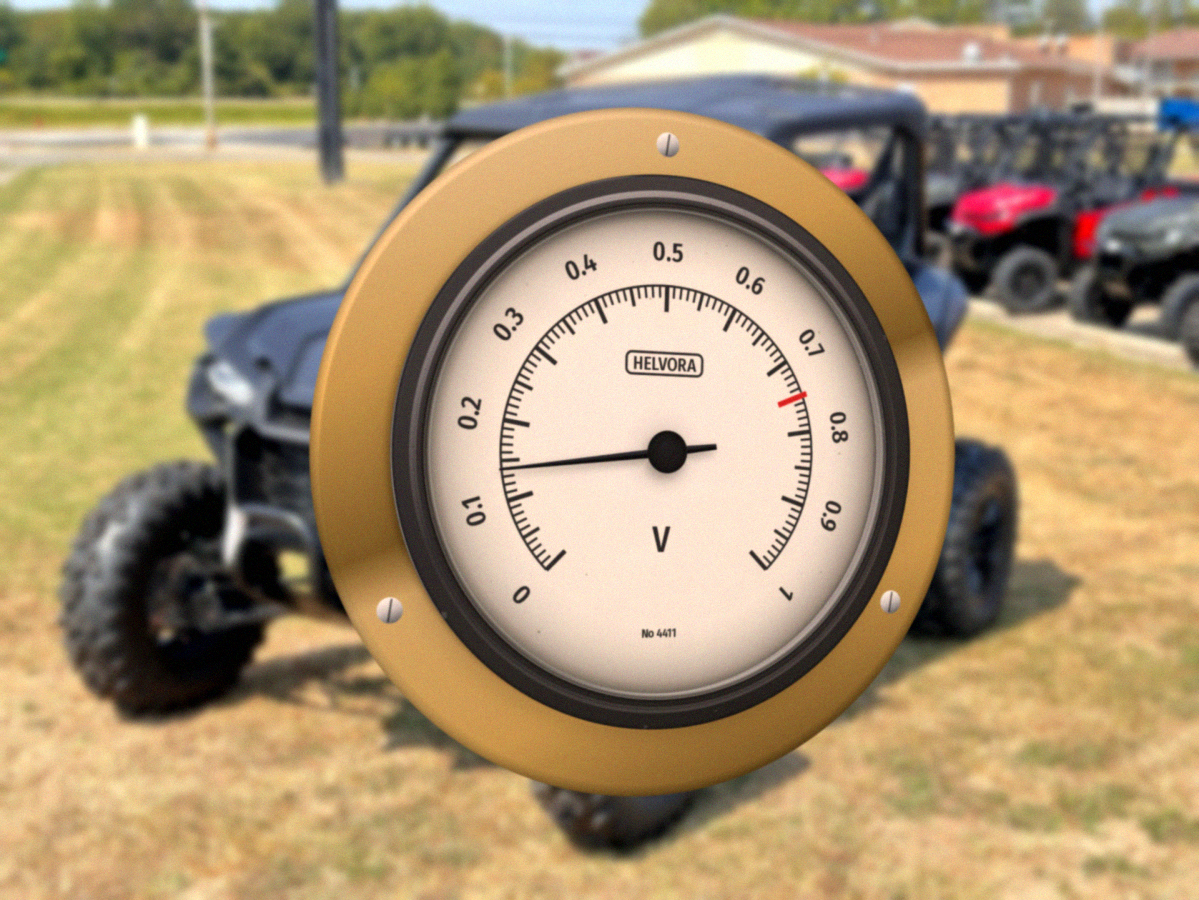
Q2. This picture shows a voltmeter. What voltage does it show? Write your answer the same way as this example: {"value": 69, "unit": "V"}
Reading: {"value": 0.14, "unit": "V"}
